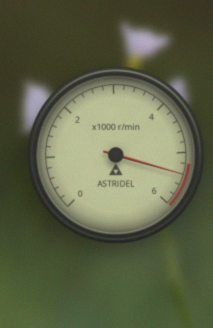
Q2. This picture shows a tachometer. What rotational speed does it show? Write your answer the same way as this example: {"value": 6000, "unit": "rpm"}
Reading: {"value": 5400, "unit": "rpm"}
